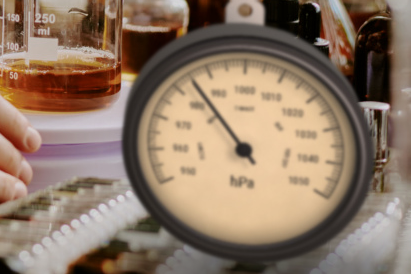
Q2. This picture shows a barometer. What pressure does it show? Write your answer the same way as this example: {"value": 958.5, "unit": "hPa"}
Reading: {"value": 985, "unit": "hPa"}
